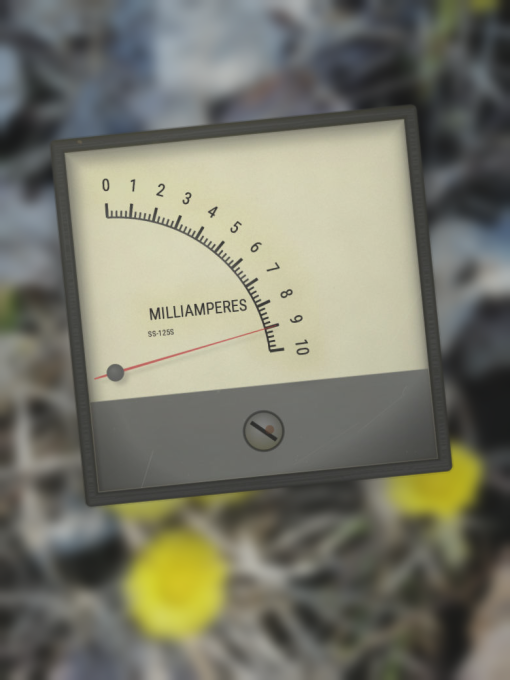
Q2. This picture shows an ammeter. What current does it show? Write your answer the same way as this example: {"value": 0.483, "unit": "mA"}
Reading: {"value": 9, "unit": "mA"}
